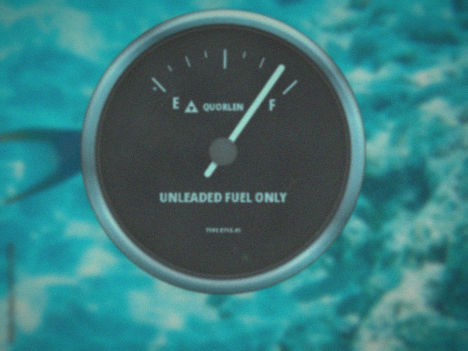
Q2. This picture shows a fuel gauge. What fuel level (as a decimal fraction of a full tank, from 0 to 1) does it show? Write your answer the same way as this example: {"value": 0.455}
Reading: {"value": 0.875}
